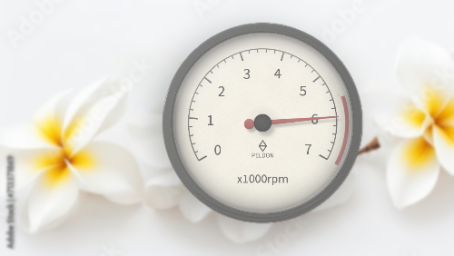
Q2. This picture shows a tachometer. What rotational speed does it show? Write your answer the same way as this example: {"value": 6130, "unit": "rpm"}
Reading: {"value": 6000, "unit": "rpm"}
